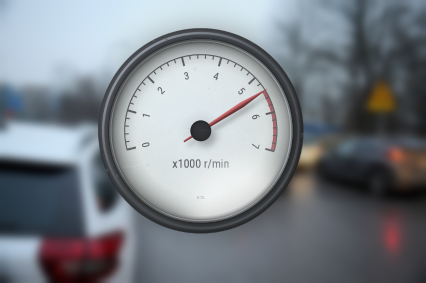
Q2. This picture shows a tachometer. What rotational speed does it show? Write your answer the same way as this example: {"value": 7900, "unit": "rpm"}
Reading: {"value": 5400, "unit": "rpm"}
